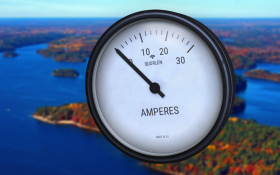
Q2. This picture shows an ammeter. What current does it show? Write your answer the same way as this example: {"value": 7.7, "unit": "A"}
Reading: {"value": 0, "unit": "A"}
